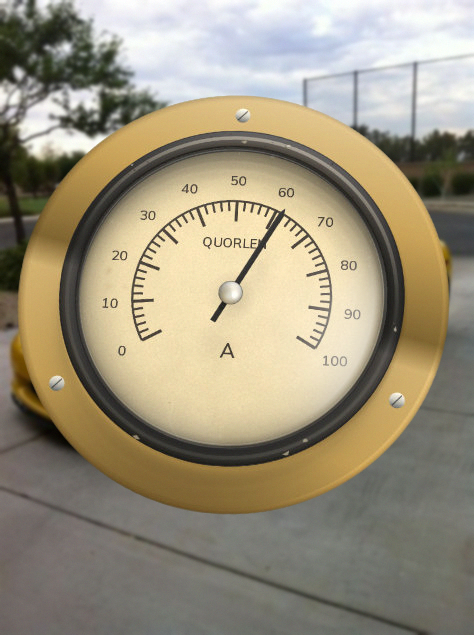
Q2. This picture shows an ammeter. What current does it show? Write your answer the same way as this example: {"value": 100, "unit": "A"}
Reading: {"value": 62, "unit": "A"}
